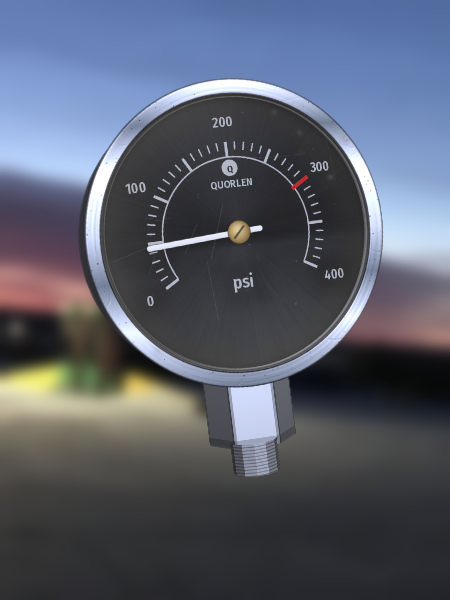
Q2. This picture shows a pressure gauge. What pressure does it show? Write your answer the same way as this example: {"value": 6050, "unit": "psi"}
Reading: {"value": 45, "unit": "psi"}
